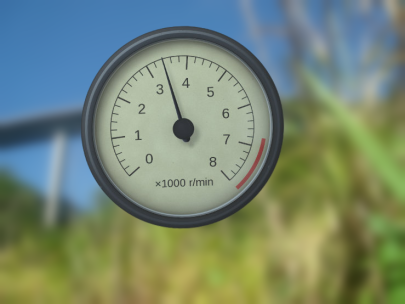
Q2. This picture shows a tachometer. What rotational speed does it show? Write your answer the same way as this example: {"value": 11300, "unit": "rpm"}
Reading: {"value": 3400, "unit": "rpm"}
